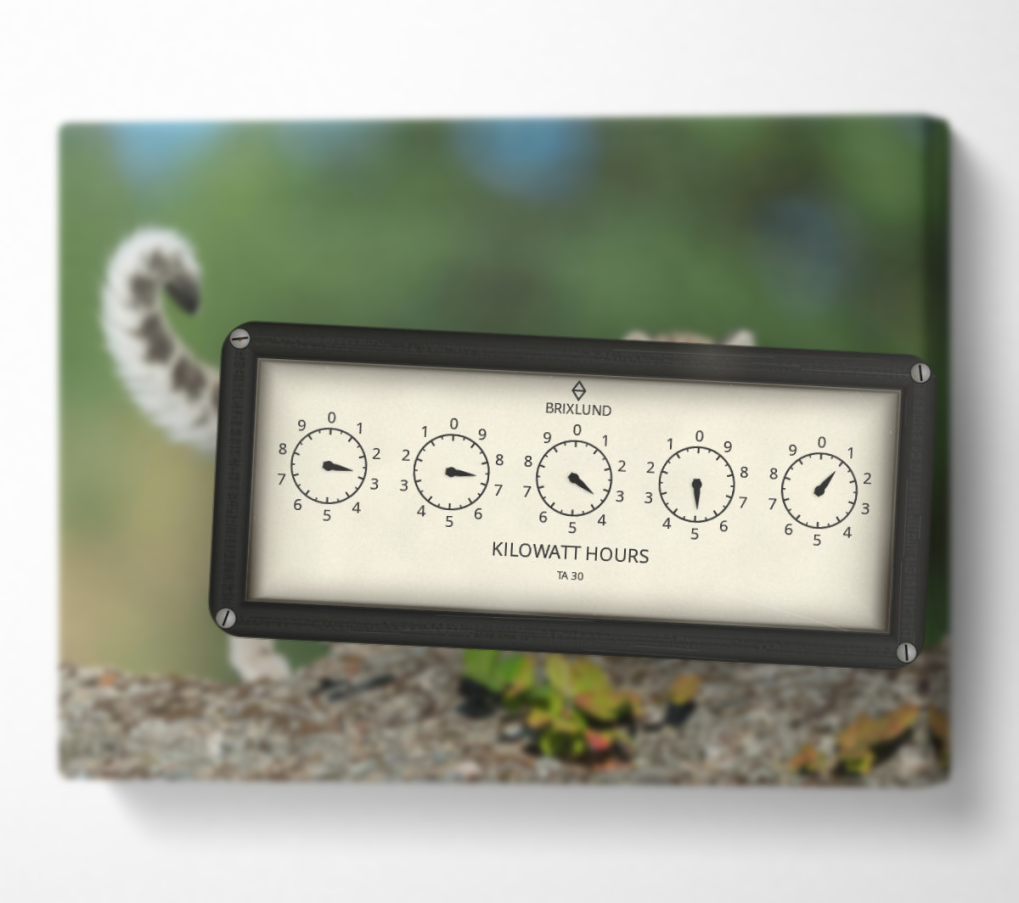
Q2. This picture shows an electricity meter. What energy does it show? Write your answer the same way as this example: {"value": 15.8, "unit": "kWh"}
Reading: {"value": 27351, "unit": "kWh"}
